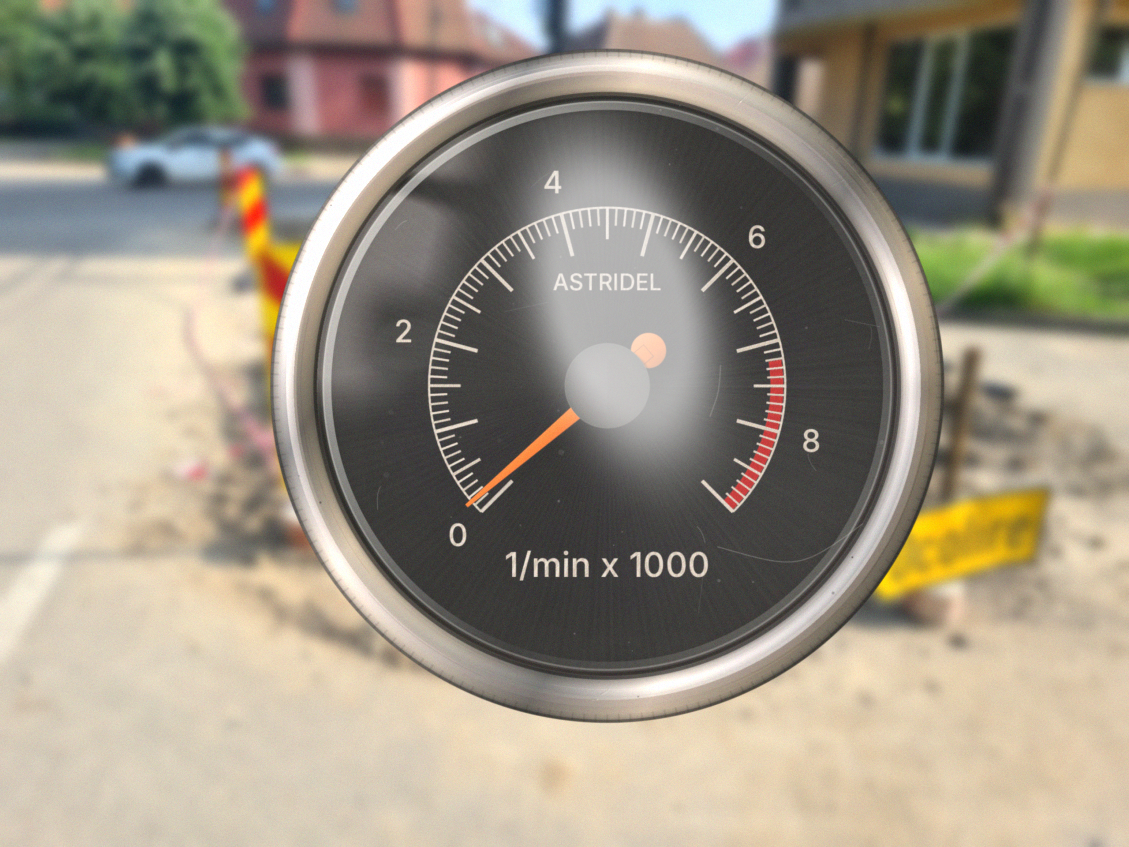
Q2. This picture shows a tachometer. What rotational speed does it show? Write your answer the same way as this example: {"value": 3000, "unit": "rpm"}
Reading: {"value": 150, "unit": "rpm"}
